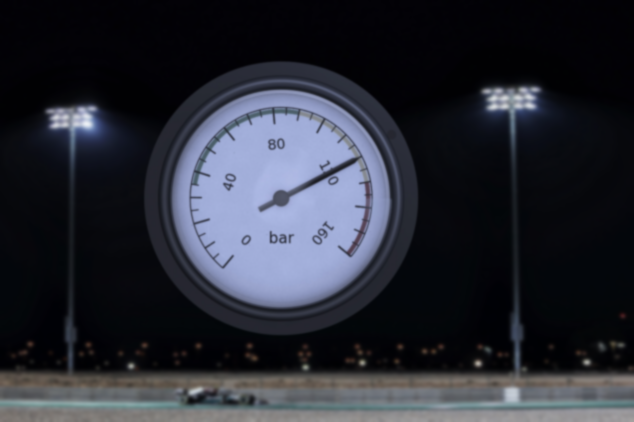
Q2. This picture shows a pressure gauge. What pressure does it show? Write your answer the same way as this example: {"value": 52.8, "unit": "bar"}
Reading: {"value": 120, "unit": "bar"}
